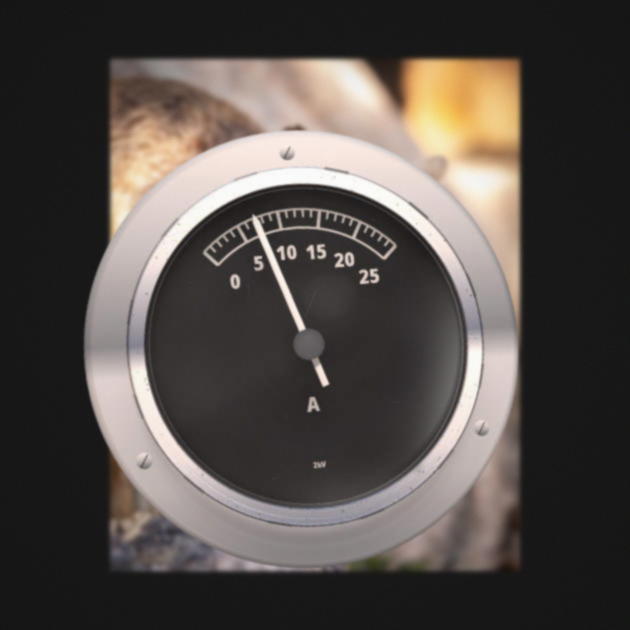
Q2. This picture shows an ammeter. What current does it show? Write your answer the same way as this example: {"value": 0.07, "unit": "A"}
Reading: {"value": 7, "unit": "A"}
